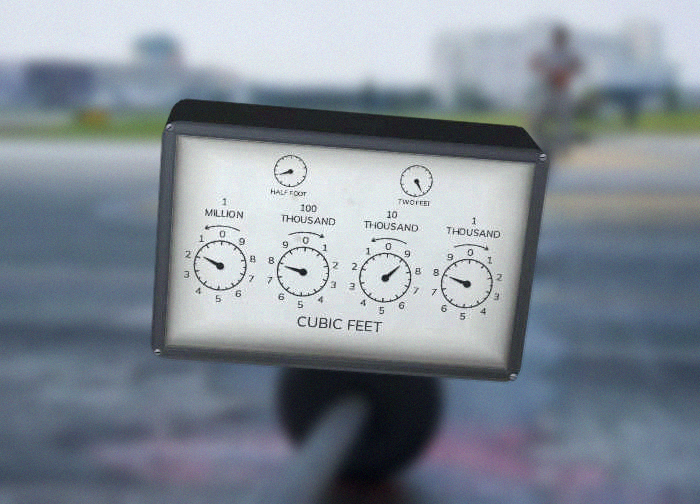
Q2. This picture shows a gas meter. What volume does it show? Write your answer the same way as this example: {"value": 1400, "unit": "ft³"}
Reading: {"value": 178800, "unit": "ft³"}
